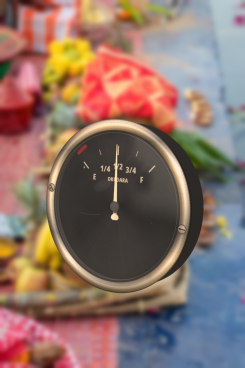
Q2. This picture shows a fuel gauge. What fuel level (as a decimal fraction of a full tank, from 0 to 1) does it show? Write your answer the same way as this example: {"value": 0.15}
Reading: {"value": 0.5}
